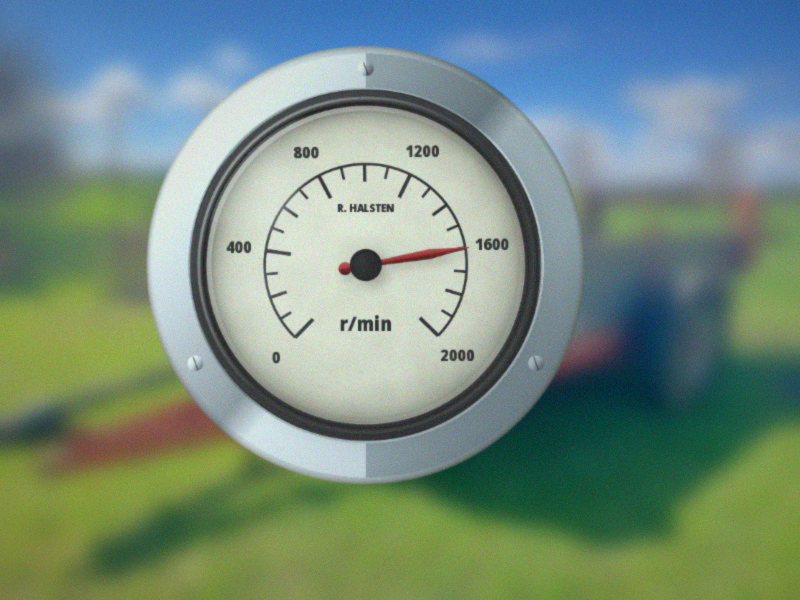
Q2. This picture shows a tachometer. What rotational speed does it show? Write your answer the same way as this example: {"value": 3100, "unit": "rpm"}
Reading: {"value": 1600, "unit": "rpm"}
